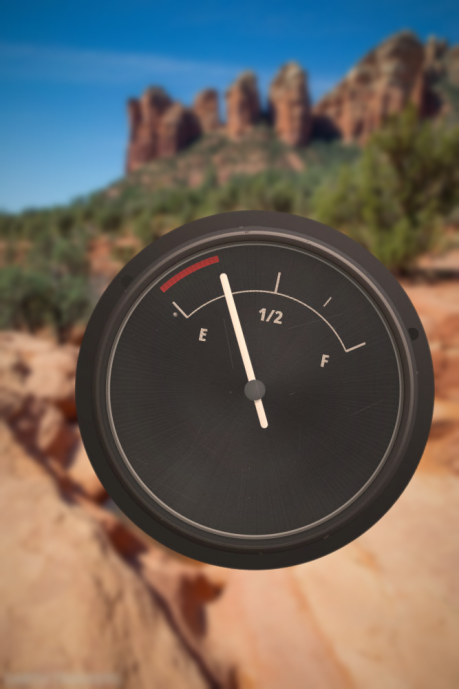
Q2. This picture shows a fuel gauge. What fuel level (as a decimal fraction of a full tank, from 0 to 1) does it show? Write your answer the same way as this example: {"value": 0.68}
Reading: {"value": 0.25}
